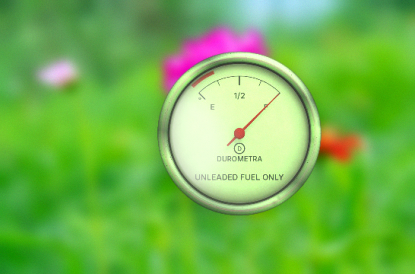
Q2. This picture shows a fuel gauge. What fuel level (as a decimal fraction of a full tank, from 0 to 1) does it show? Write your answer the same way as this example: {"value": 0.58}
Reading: {"value": 1}
